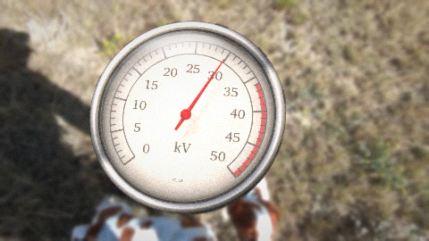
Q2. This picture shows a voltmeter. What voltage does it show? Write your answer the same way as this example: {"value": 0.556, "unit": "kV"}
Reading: {"value": 30, "unit": "kV"}
